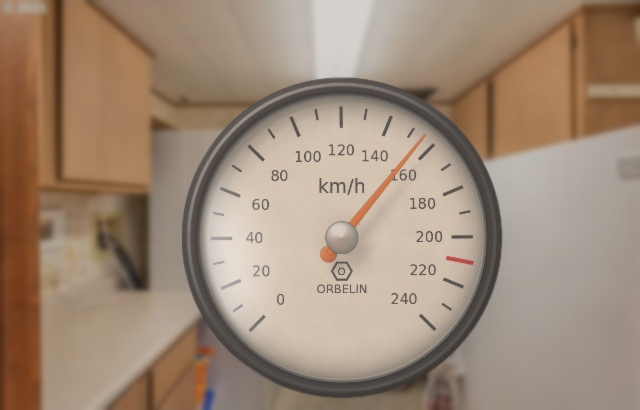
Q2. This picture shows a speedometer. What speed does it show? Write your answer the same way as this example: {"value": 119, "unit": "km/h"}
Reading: {"value": 155, "unit": "km/h"}
